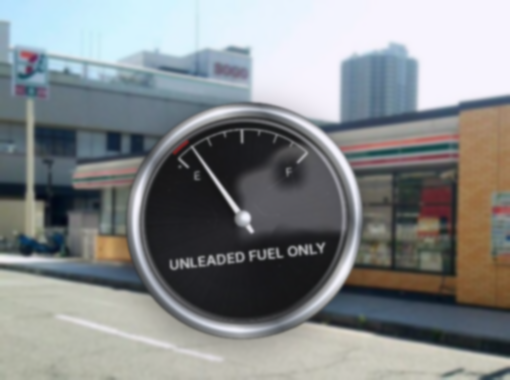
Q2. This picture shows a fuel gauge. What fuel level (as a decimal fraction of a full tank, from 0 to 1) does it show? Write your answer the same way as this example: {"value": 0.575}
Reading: {"value": 0.125}
